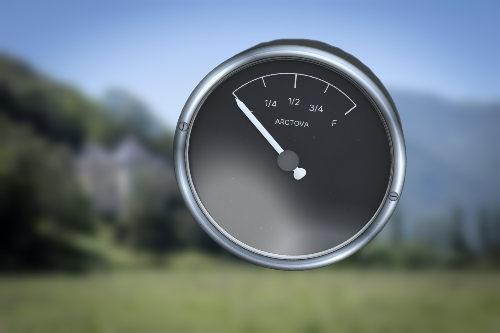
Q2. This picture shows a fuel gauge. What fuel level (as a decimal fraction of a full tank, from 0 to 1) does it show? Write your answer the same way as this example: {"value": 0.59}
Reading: {"value": 0}
